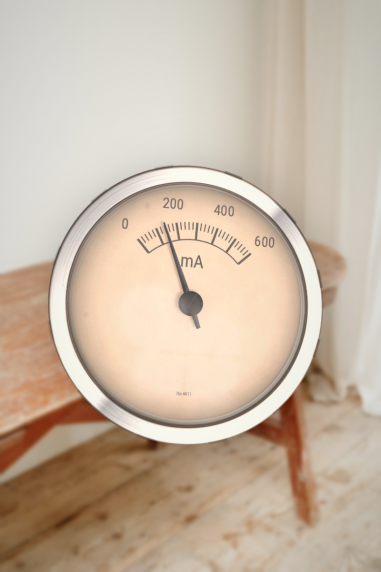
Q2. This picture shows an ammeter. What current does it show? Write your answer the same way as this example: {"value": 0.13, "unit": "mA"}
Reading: {"value": 140, "unit": "mA"}
